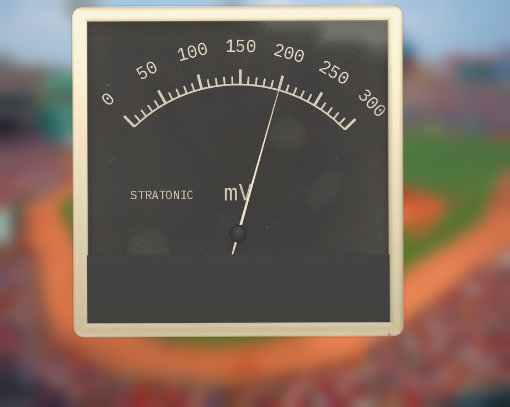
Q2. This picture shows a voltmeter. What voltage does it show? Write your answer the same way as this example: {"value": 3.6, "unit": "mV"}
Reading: {"value": 200, "unit": "mV"}
